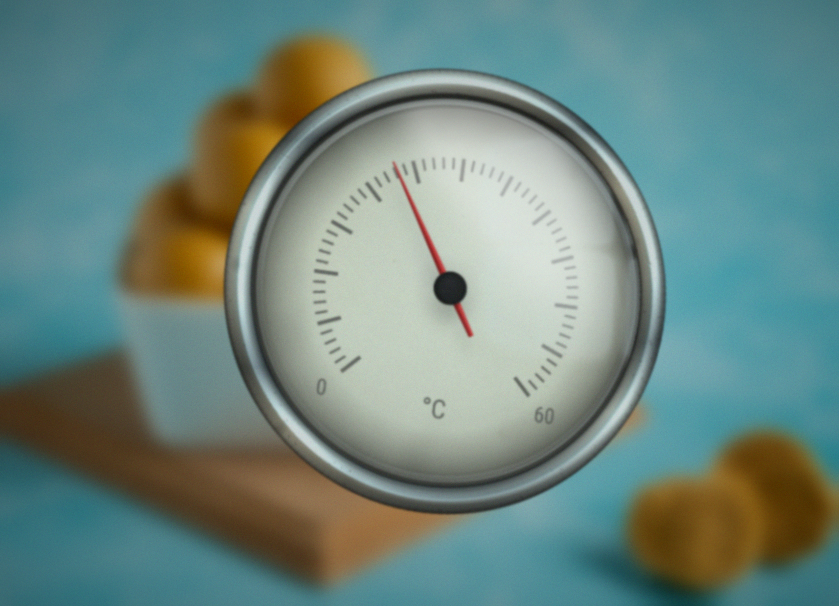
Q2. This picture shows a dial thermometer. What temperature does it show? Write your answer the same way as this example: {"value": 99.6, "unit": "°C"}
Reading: {"value": 23, "unit": "°C"}
